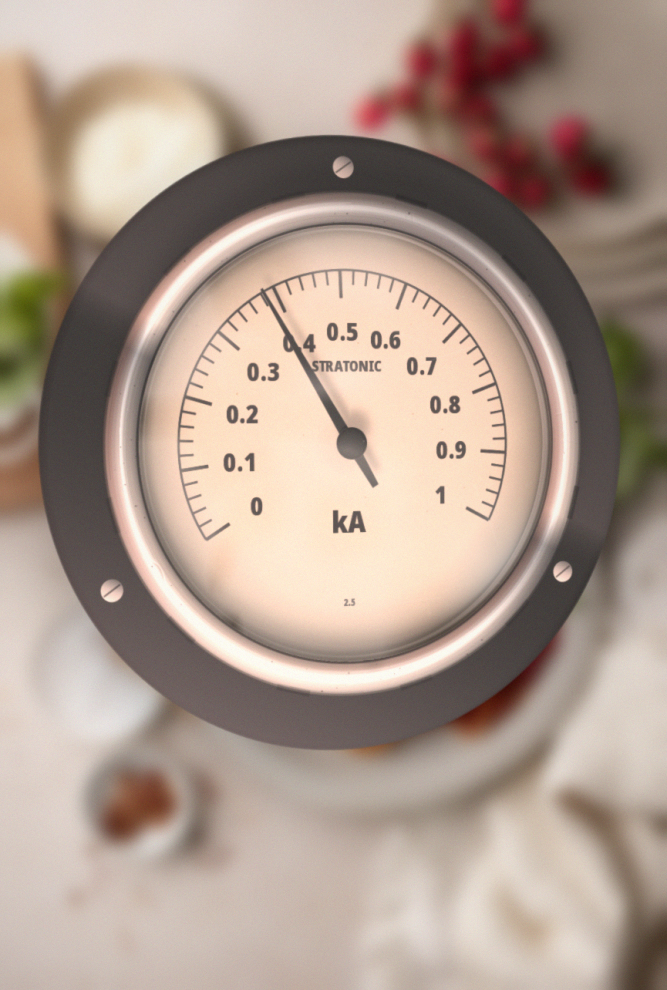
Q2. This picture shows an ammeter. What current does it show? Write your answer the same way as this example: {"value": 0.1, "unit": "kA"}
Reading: {"value": 0.38, "unit": "kA"}
